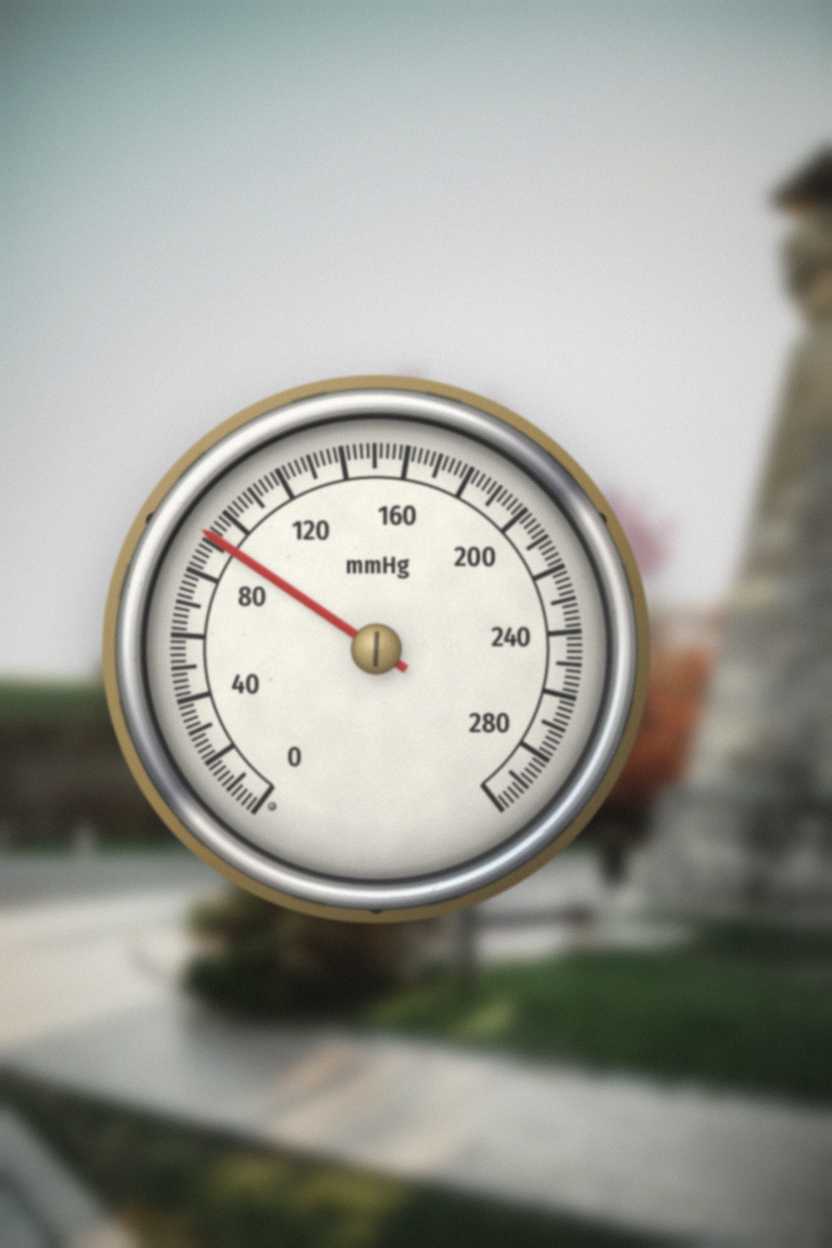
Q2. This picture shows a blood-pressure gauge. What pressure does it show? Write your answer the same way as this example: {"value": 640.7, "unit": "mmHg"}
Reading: {"value": 92, "unit": "mmHg"}
